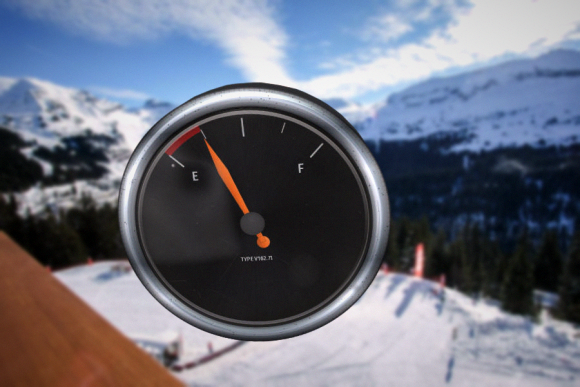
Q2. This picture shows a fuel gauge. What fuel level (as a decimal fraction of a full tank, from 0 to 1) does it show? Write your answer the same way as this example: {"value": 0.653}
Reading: {"value": 0.25}
